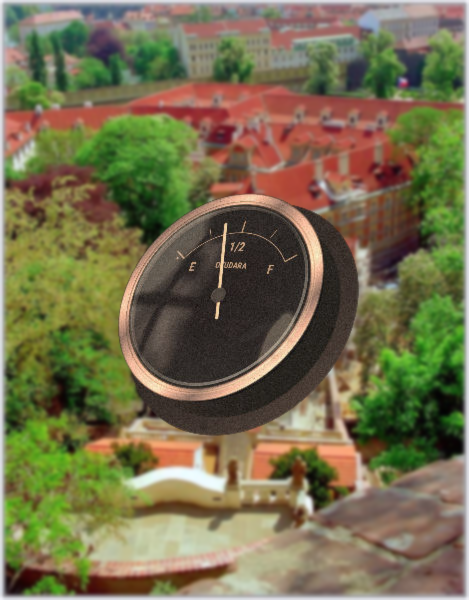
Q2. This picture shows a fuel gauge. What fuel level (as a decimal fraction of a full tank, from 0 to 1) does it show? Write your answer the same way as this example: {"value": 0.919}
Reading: {"value": 0.375}
